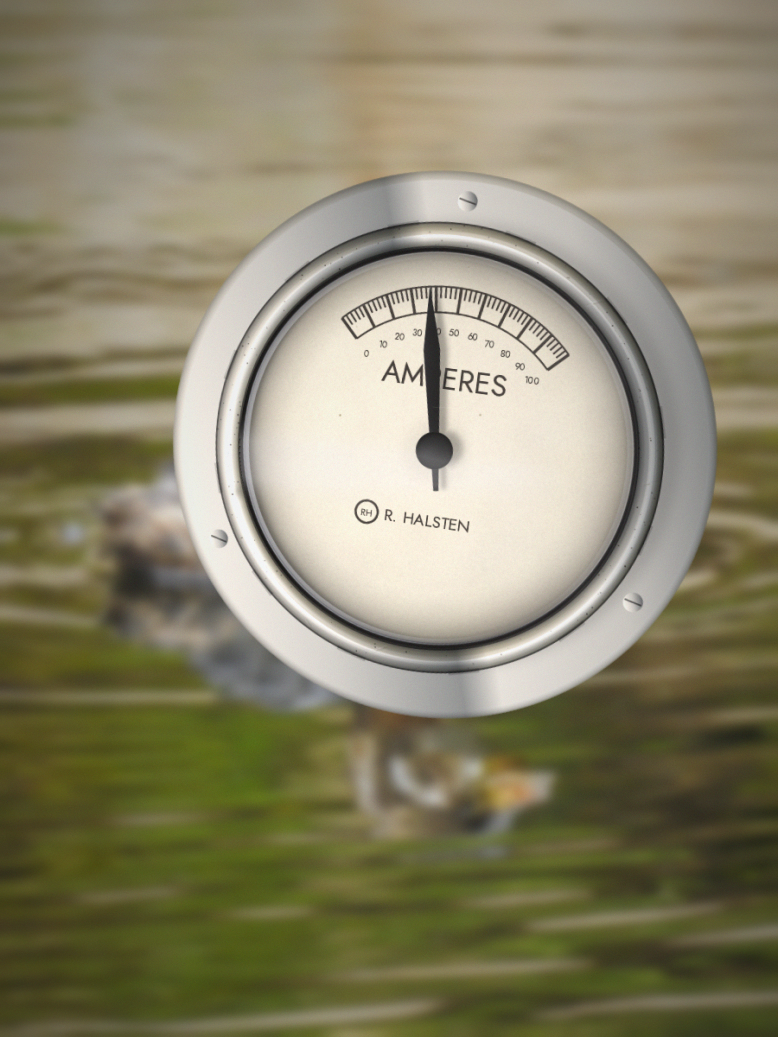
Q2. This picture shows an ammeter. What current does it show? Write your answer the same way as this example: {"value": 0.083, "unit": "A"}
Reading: {"value": 38, "unit": "A"}
